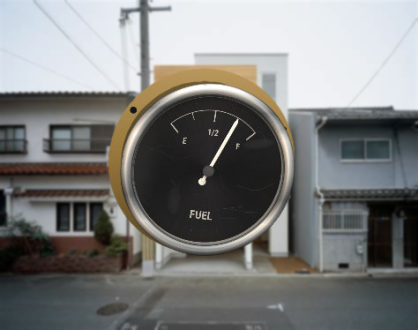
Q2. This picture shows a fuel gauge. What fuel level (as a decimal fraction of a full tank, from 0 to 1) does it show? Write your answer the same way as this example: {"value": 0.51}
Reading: {"value": 0.75}
